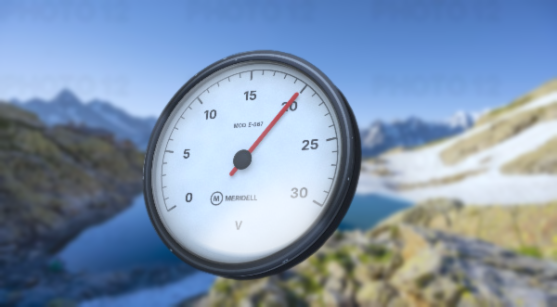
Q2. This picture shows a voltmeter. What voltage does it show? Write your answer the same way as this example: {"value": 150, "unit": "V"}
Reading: {"value": 20, "unit": "V"}
